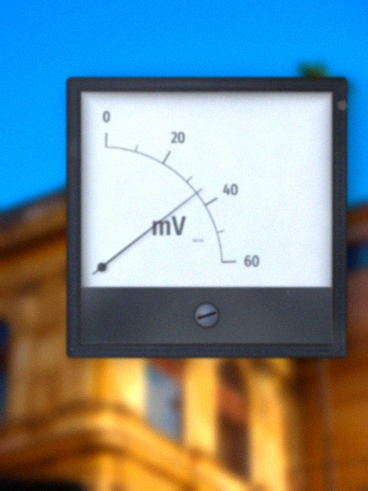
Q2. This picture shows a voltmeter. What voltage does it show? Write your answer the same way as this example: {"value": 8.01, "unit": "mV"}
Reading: {"value": 35, "unit": "mV"}
